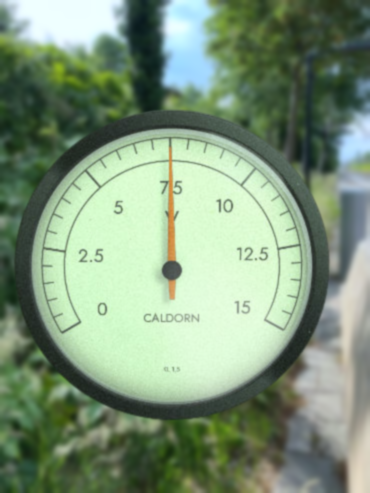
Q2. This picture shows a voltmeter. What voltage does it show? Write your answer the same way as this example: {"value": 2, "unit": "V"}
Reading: {"value": 7.5, "unit": "V"}
